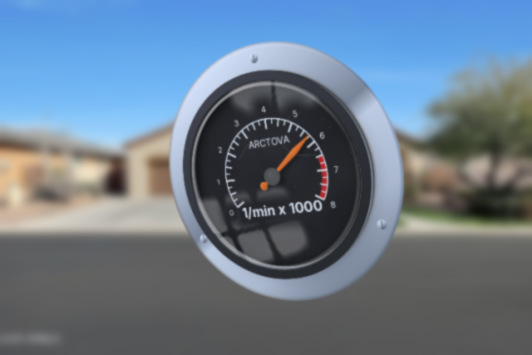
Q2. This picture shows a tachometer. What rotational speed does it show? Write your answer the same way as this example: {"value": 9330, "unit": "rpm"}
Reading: {"value": 5750, "unit": "rpm"}
